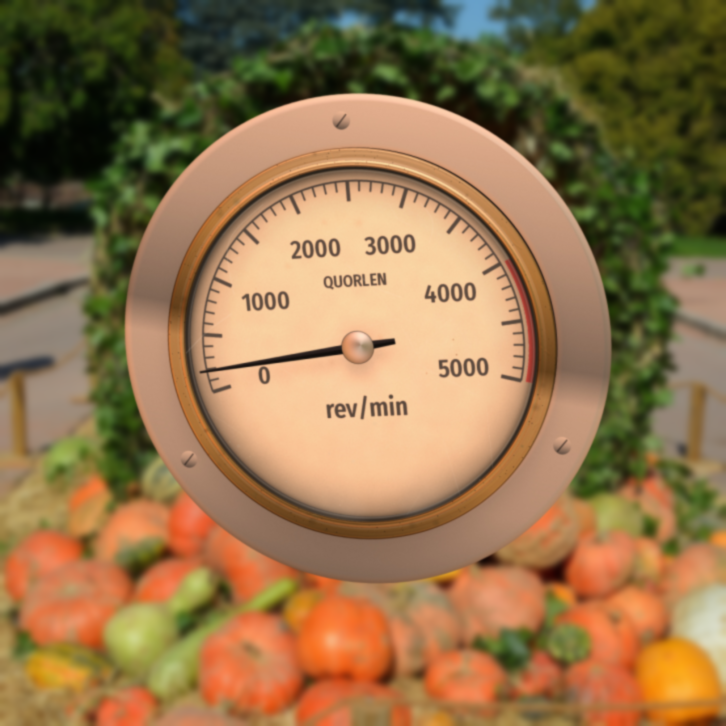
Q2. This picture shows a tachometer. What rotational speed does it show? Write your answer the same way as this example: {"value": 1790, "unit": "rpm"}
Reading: {"value": 200, "unit": "rpm"}
